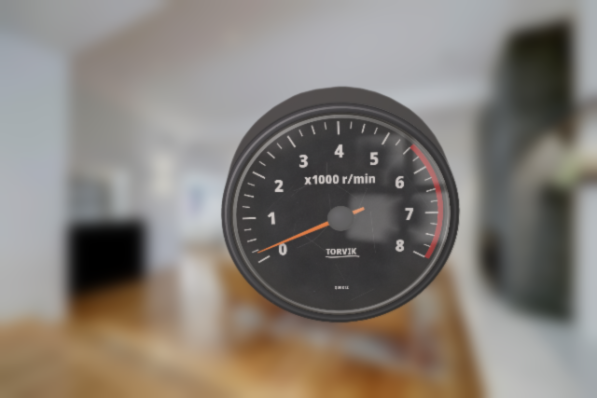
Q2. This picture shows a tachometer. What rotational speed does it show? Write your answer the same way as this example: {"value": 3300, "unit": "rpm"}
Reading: {"value": 250, "unit": "rpm"}
